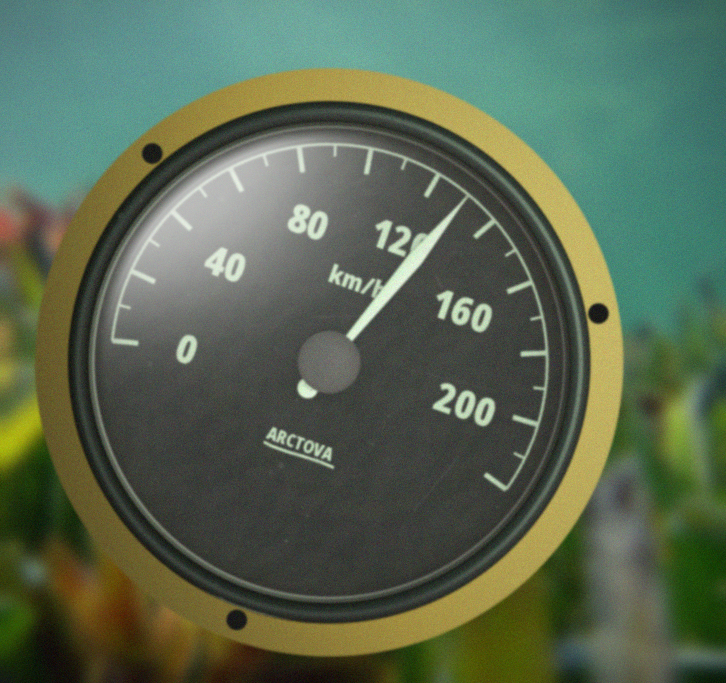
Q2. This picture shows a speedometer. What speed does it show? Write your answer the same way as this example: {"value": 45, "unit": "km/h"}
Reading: {"value": 130, "unit": "km/h"}
